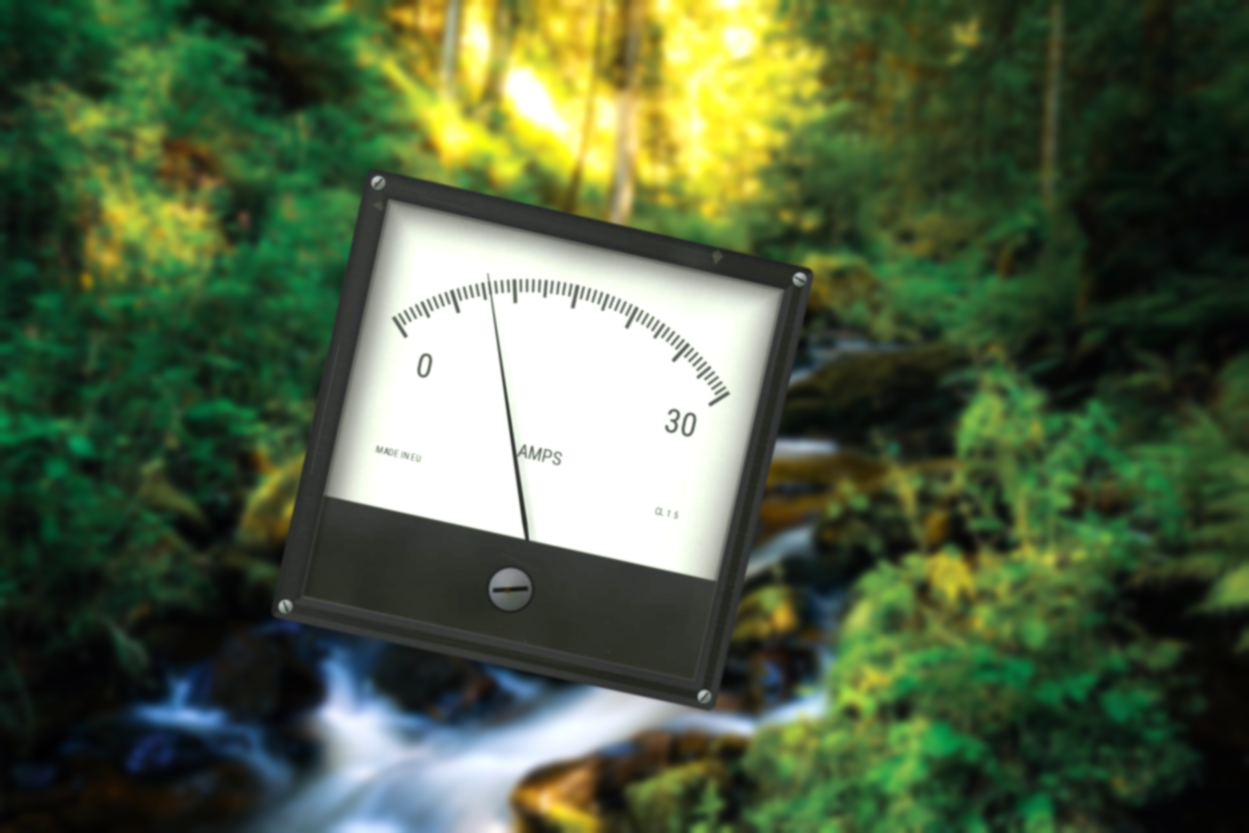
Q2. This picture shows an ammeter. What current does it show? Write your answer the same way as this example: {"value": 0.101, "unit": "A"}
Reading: {"value": 8, "unit": "A"}
